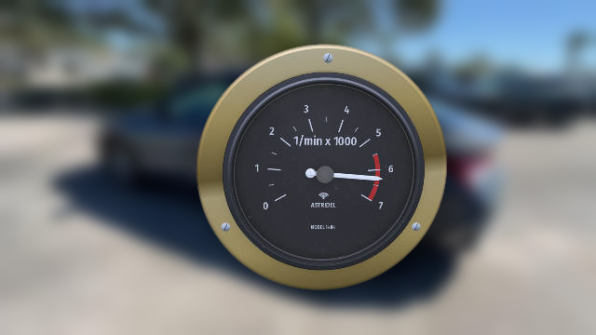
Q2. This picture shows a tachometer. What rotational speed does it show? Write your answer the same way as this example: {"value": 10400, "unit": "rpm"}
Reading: {"value": 6250, "unit": "rpm"}
